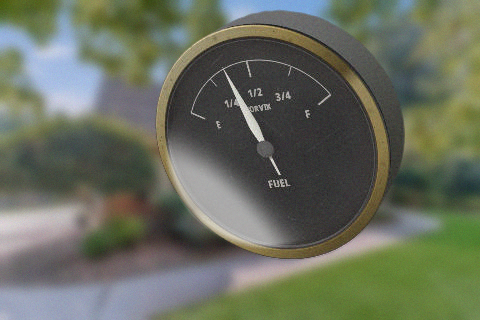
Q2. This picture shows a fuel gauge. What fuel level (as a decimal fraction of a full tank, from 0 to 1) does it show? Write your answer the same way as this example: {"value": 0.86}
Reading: {"value": 0.375}
